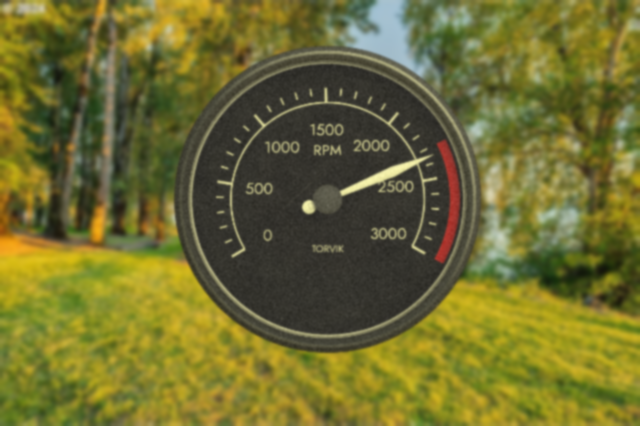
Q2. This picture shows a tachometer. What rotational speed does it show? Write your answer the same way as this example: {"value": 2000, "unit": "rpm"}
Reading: {"value": 2350, "unit": "rpm"}
